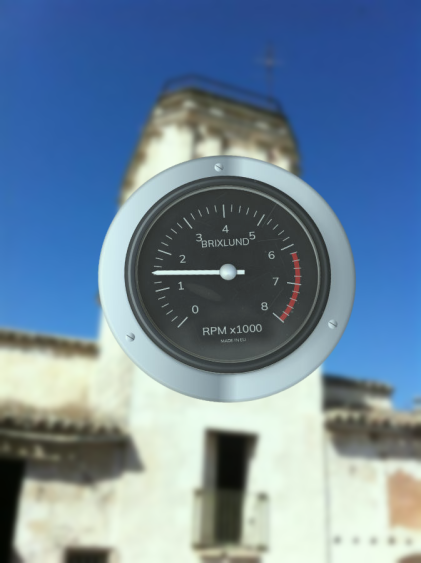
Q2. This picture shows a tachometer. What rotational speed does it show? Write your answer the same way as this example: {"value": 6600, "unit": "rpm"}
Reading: {"value": 1400, "unit": "rpm"}
